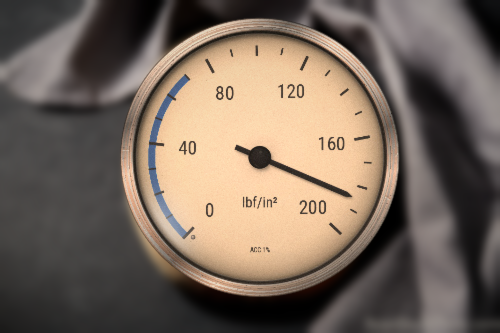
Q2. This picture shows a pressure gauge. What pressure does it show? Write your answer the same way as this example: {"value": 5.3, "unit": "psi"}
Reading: {"value": 185, "unit": "psi"}
